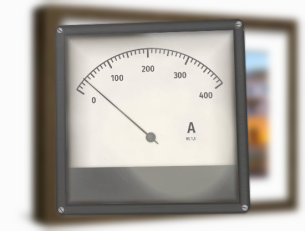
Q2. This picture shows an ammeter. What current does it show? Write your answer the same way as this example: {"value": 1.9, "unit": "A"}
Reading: {"value": 30, "unit": "A"}
